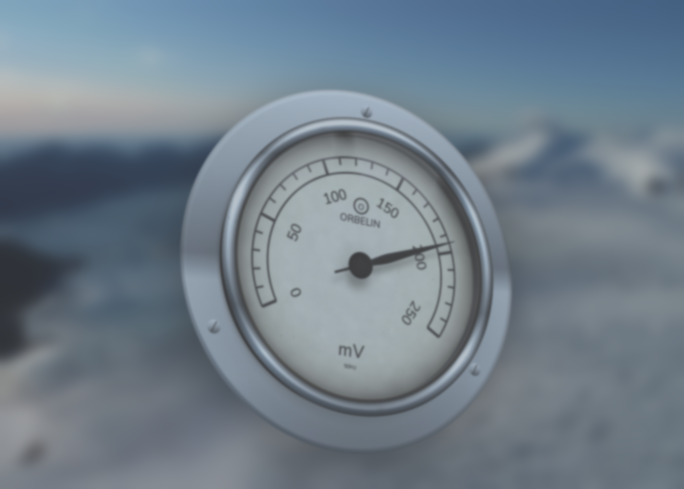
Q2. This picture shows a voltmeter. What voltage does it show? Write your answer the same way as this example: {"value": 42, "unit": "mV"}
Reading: {"value": 195, "unit": "mV"}
